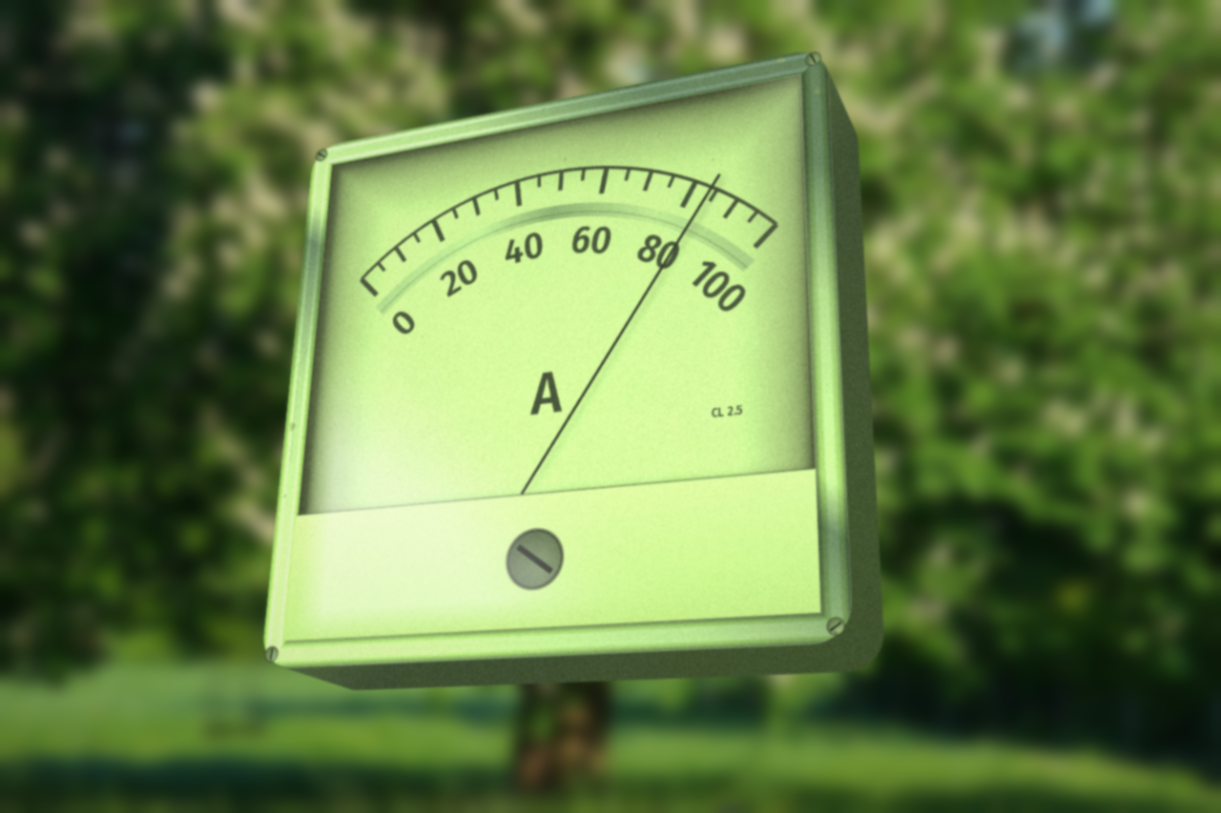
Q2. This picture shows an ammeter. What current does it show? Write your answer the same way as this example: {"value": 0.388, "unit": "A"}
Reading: {"value": 85, "unit": "A"}
